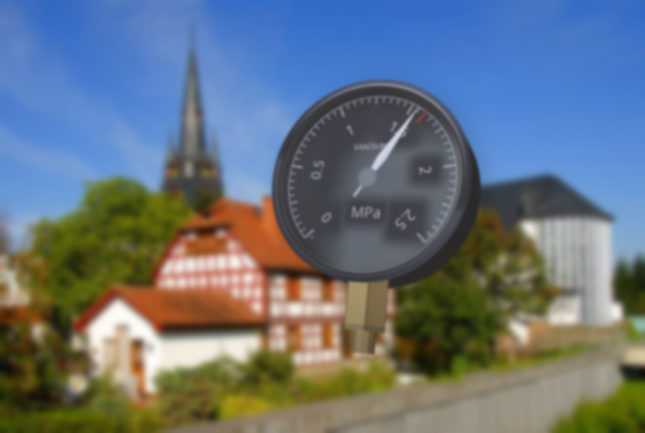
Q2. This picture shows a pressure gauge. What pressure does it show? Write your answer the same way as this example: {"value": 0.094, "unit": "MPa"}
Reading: {"value": 1.55, "unit": "MPa"}
